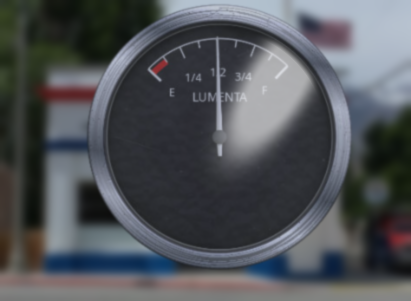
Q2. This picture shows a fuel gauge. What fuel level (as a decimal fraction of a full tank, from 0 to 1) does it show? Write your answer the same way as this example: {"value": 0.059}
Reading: {"value": 0.5}
